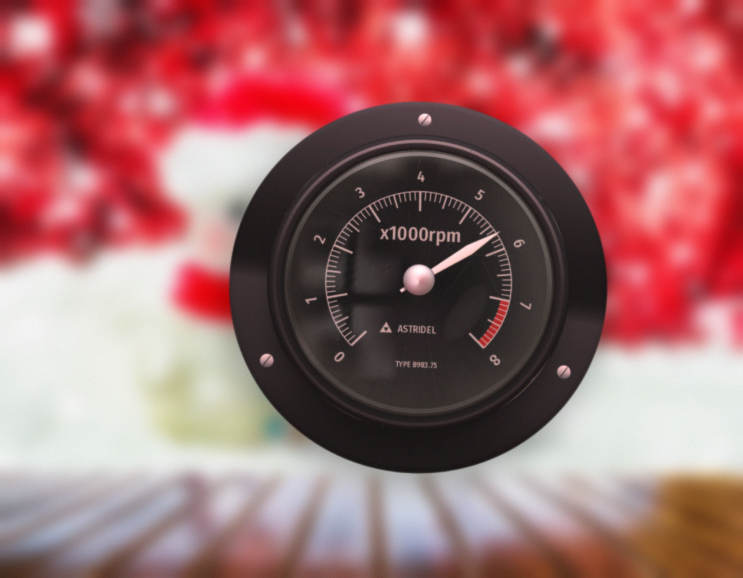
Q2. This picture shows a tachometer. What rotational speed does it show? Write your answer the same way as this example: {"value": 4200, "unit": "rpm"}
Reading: {"value": 5700, "unit": "rpm"}
